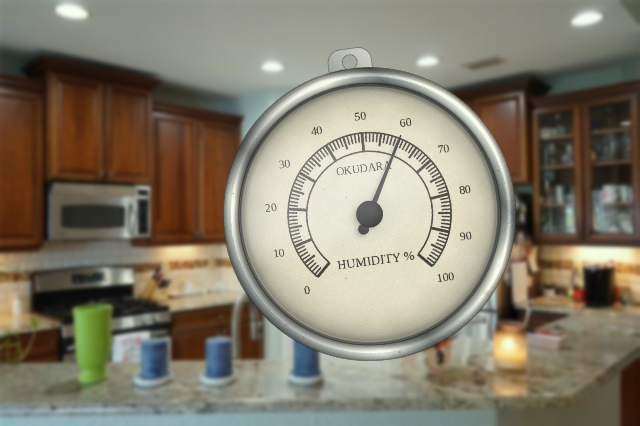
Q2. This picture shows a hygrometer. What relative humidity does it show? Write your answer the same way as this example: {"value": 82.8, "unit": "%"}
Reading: {"value": 60, "unit": "%"}
